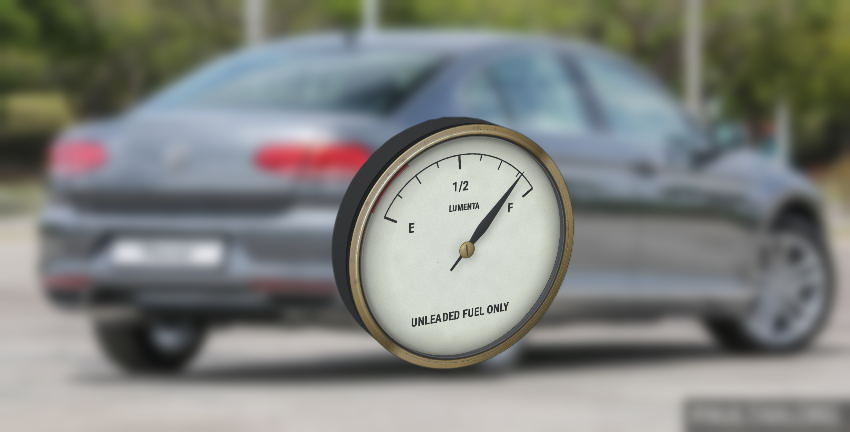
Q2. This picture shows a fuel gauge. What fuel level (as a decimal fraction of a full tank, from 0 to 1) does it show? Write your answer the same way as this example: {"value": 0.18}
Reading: {"value": 0.875}
